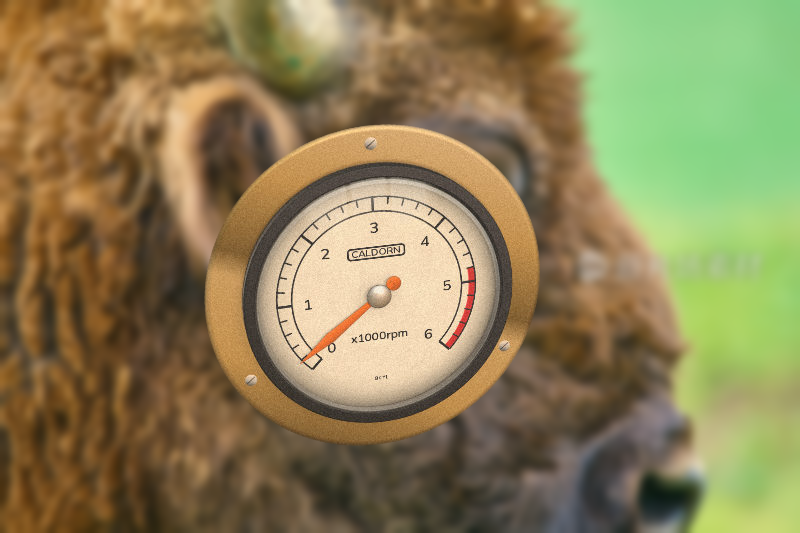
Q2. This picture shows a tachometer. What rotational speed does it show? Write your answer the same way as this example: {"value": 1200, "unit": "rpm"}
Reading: {"value": 200, "unit": "rpm"}
